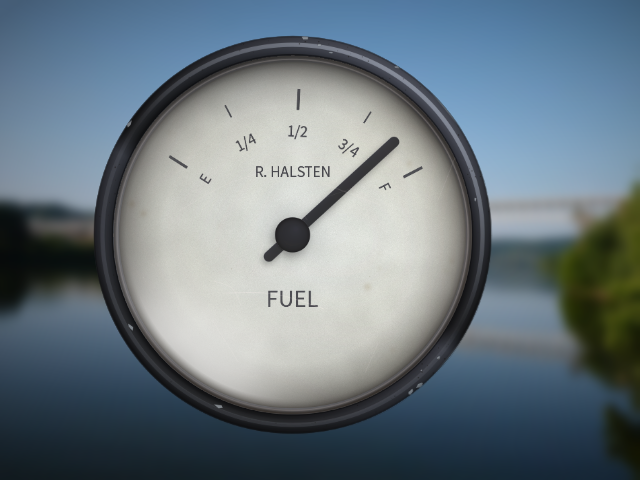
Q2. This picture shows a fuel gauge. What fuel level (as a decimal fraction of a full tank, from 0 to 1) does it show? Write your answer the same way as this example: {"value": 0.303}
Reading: {"value": 0.875}
